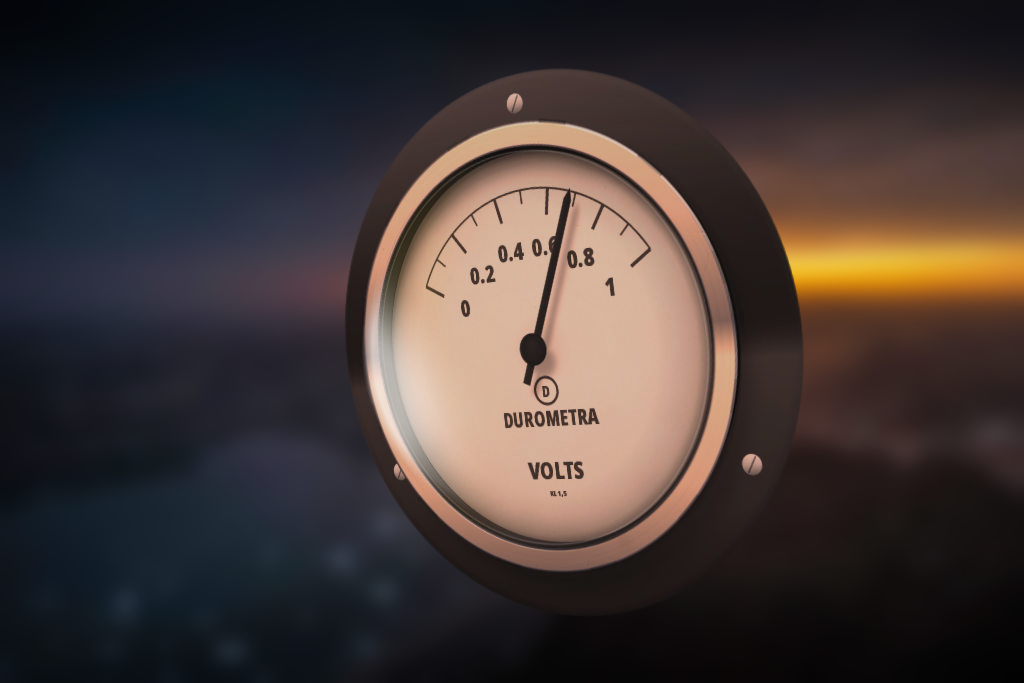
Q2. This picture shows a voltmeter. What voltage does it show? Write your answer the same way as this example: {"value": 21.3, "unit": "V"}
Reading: {"value": 0.7, "unit": "V"}
